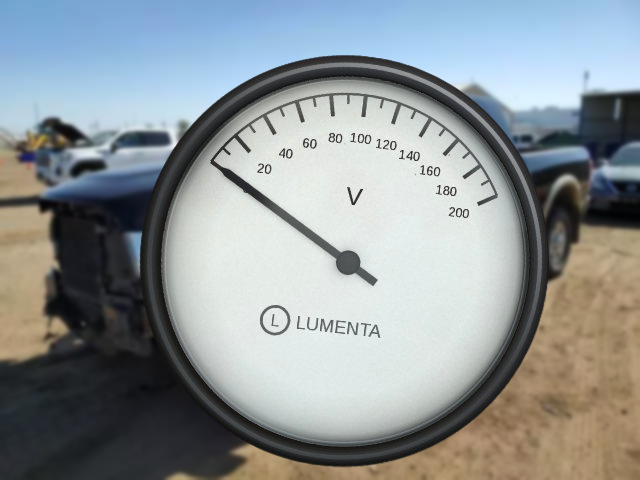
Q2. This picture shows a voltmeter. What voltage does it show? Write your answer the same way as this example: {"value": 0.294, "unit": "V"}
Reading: {"value": 0, "unit": "V"}
